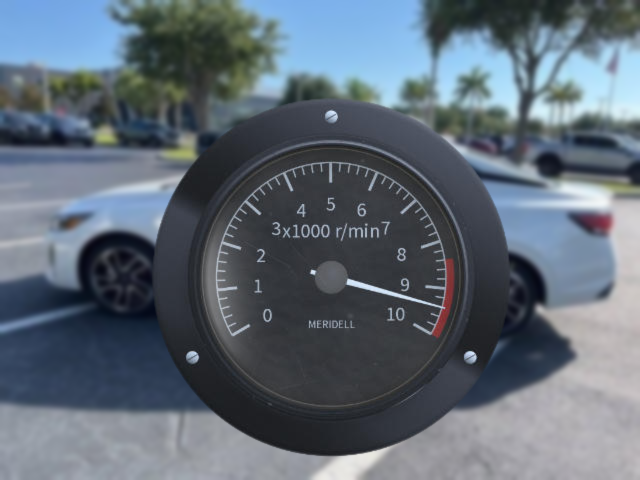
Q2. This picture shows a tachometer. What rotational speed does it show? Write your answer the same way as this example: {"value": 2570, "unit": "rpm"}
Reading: {"value": 9400, "unit": "rpm"}
